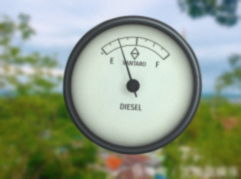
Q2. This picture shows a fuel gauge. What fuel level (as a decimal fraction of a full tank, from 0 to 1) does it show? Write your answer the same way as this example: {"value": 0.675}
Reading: {"value": 0.25}
